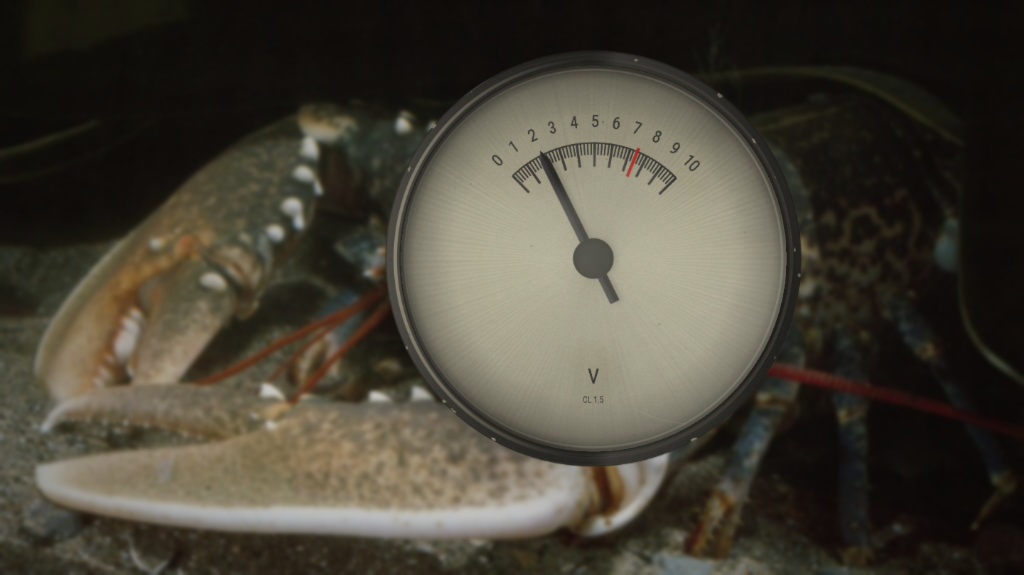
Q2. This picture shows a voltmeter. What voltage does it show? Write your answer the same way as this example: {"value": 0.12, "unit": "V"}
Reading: {"value": 2, "unit": "V"}
